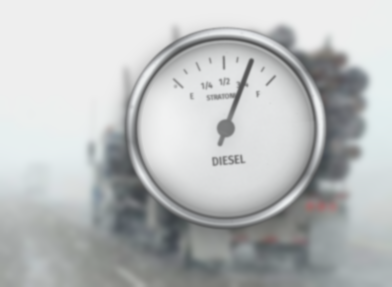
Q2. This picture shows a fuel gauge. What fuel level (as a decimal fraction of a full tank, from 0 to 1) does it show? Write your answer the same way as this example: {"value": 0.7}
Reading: {"value": 0.75}
